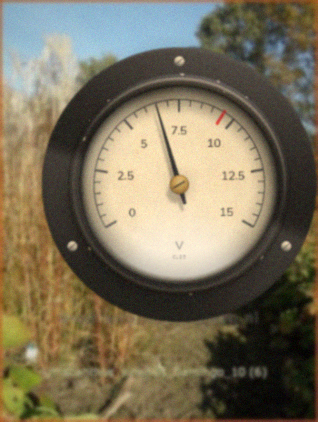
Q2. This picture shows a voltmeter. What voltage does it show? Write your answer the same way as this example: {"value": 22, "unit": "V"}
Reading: {"value": 6.5, "unit": "V"}
